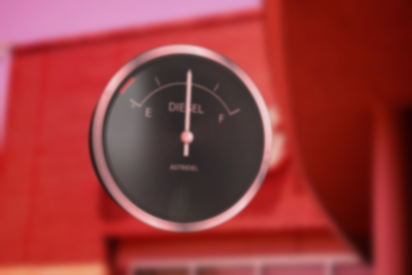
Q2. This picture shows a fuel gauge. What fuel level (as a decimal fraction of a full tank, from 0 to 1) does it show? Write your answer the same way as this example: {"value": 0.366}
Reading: {"value": 0.5}
